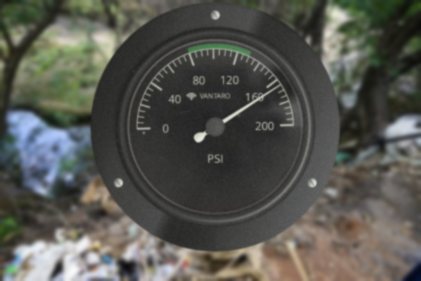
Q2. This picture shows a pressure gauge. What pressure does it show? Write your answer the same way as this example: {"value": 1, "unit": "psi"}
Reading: {"value": 165, "unit": "psi"}
